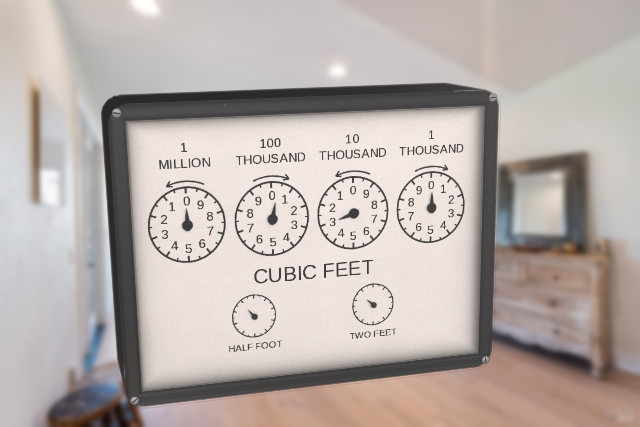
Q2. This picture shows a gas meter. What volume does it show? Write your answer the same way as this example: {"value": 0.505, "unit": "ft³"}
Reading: {"value": 3000, "unit": "ft³"}
